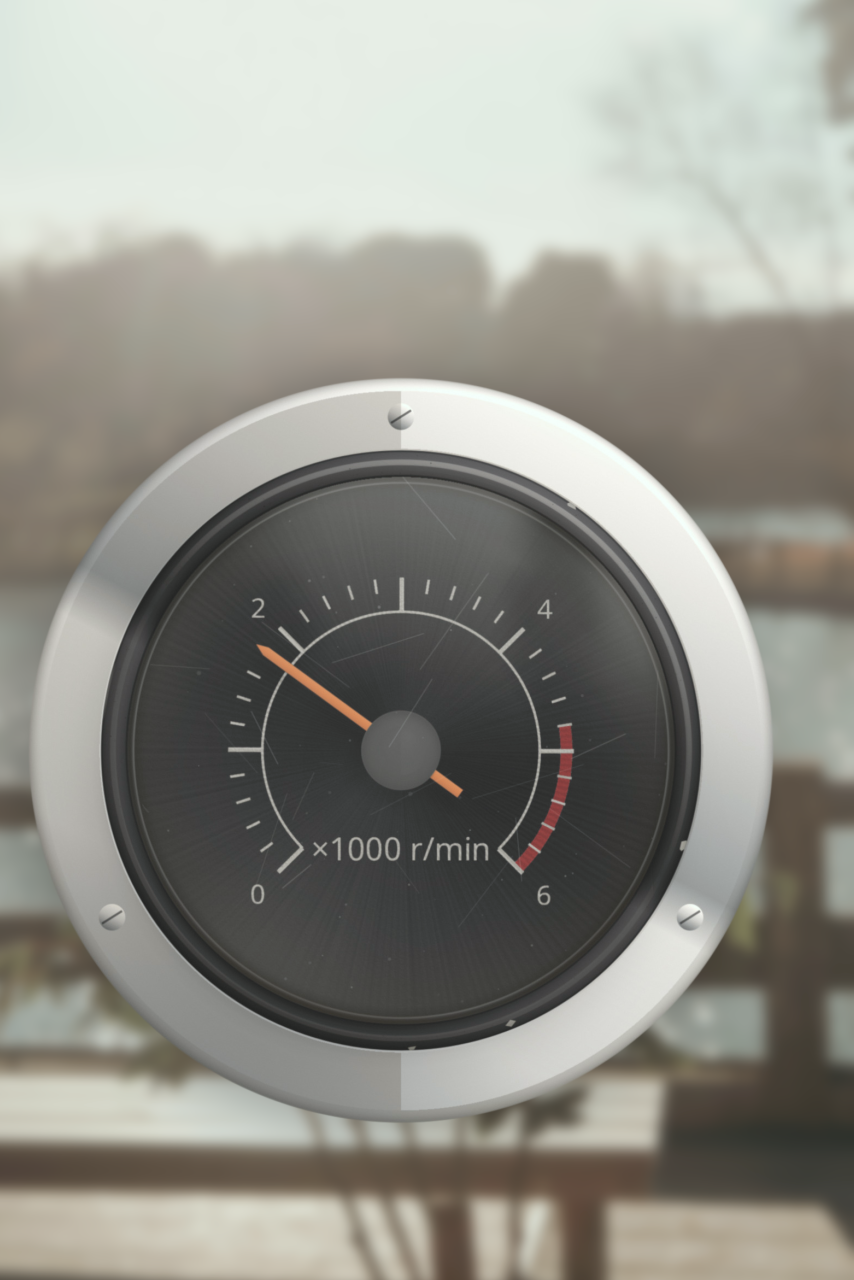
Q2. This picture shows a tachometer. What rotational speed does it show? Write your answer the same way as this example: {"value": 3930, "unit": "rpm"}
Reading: {"value": 1800, "unit": "rpm"}
